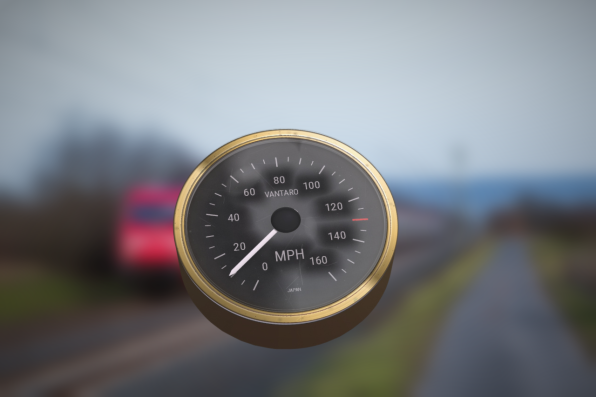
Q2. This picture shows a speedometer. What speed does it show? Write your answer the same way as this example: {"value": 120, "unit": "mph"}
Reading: {"value": 10, "unit": "mph"}
